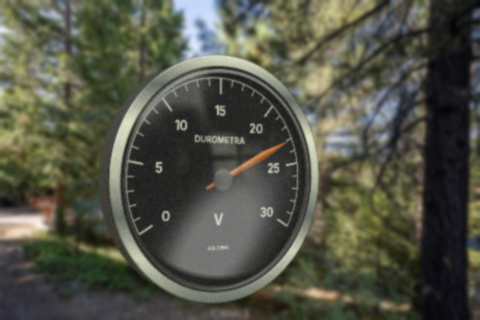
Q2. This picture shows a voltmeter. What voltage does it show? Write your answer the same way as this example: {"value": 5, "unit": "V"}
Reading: {"value": 23, "unit": "V"}
